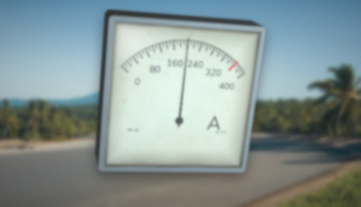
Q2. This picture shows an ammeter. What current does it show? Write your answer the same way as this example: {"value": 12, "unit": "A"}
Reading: {"value": 200, "unit": "A"}
